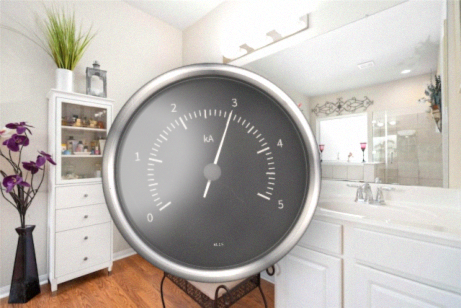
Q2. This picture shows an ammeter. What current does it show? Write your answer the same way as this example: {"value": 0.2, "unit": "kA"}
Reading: {"value": 3, "unit": "kA"}
